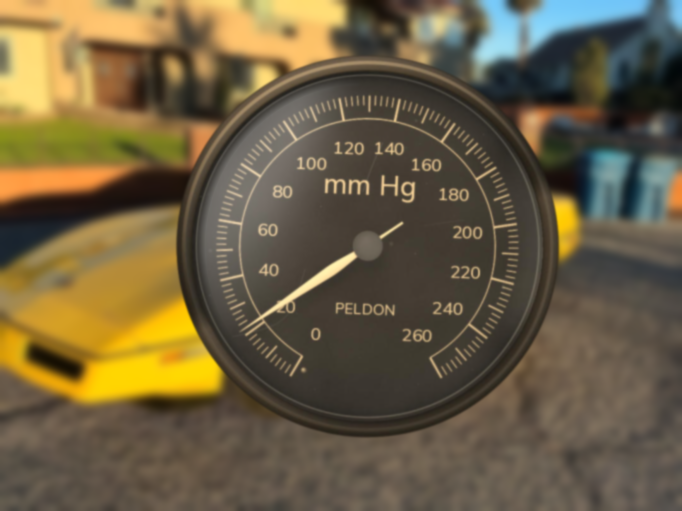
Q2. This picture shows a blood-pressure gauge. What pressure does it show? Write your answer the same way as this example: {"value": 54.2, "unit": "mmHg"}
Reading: {"value": 22, "unit": "mmHg"}
